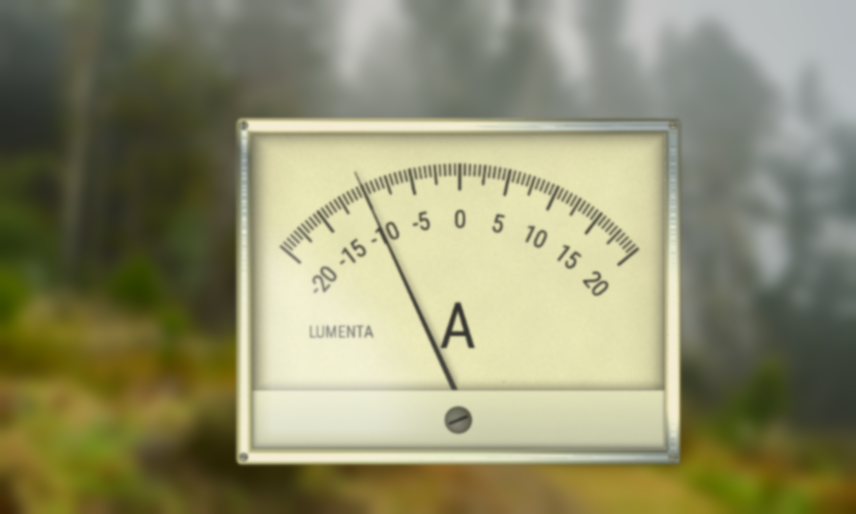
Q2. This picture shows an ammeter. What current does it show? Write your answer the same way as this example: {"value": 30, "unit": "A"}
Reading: {"value": -10, "unit": "A"}
